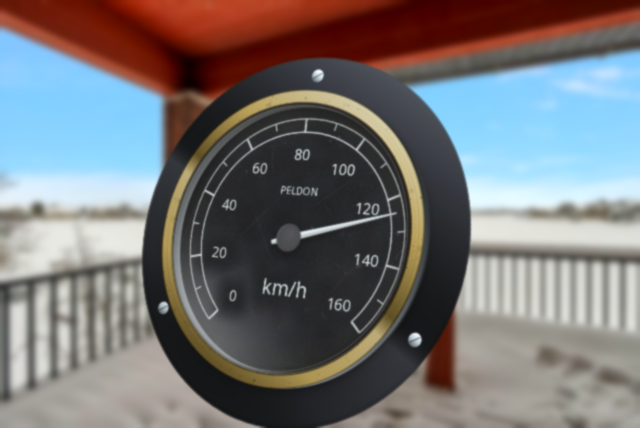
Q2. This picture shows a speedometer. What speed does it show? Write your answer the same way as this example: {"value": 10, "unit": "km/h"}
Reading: {"value": 125, "unit": "km/h"}
